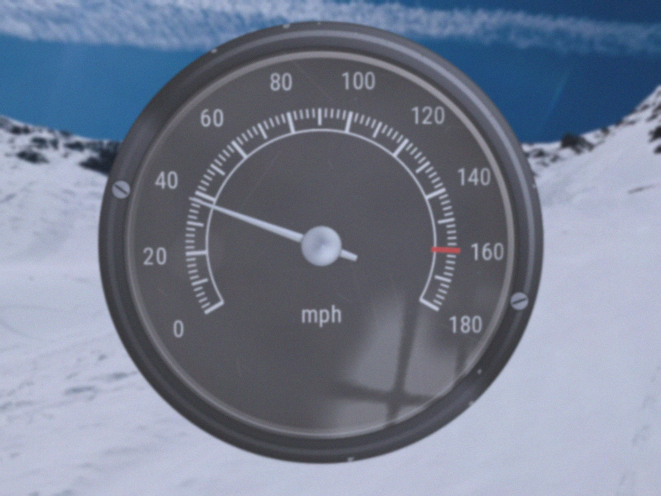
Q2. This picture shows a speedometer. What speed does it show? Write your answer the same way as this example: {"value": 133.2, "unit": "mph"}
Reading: {"value": 38, "unit": "mph"}
